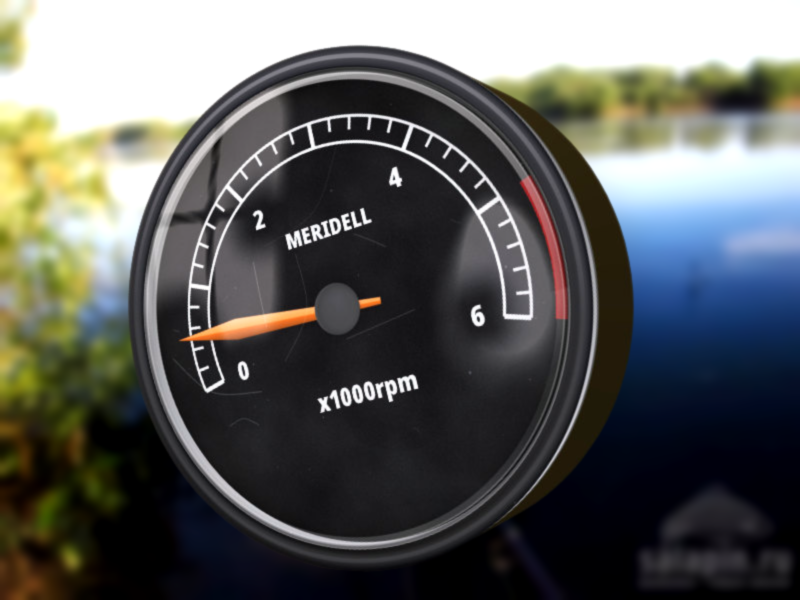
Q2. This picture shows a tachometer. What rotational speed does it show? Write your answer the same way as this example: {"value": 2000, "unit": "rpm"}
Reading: {"value": 500, "unit": "rpm"}
